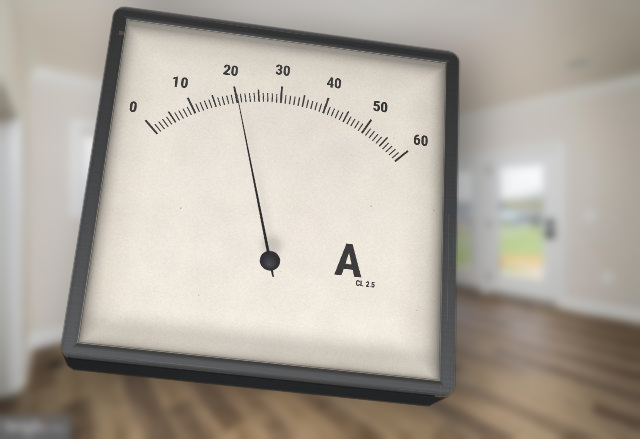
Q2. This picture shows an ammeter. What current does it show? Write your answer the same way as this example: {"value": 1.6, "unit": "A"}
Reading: {"value": 20, "unit": "A"}
